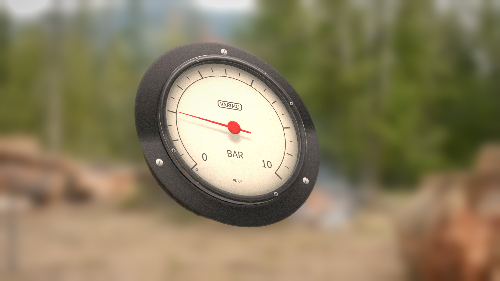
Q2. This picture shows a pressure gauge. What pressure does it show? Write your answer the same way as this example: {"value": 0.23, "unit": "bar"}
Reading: {"value": 2, "unit": "bar"}
